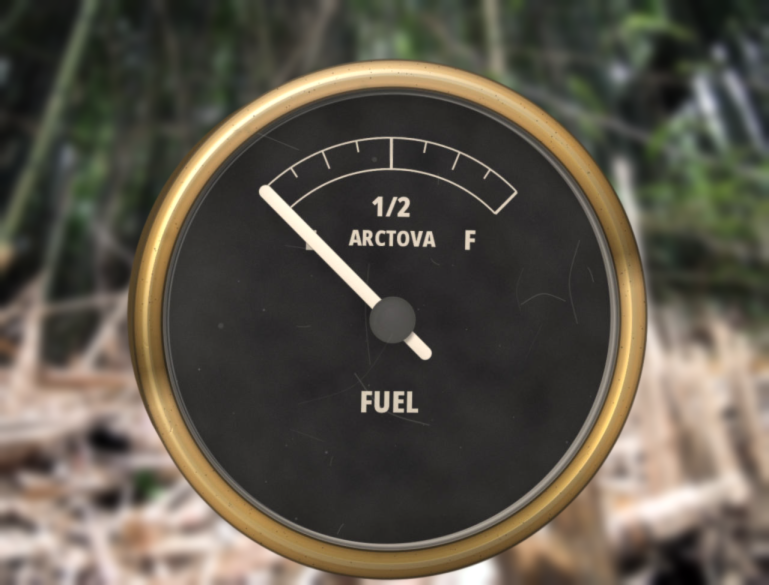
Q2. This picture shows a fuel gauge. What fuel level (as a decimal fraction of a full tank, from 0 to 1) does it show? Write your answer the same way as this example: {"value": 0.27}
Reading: {"value": 0}
